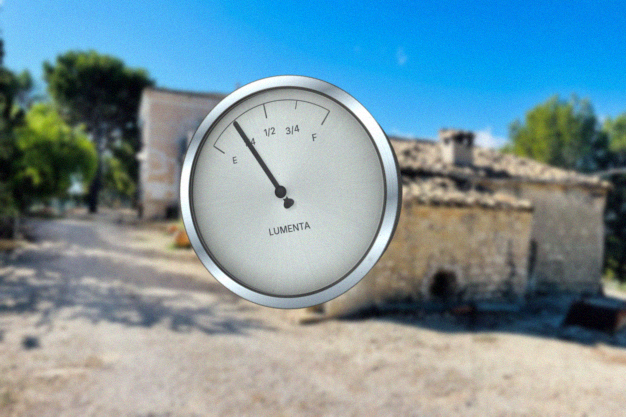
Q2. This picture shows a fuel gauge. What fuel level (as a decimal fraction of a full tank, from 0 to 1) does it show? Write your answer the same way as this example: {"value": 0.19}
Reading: {"value": 0.25}
